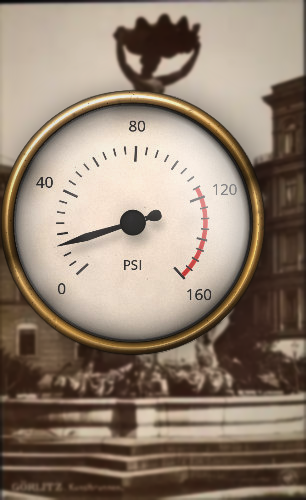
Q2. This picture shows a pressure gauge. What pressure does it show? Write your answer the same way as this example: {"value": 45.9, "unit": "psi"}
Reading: {"value": 15, "unit": "psi"}
